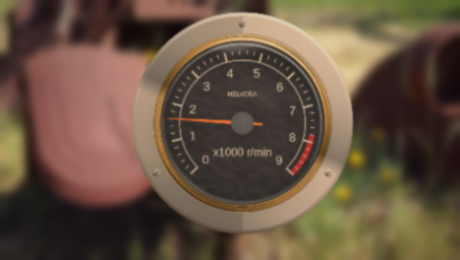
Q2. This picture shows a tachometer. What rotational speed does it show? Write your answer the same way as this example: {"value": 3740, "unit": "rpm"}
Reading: {"value": 1600, "unit": "rpm"}
